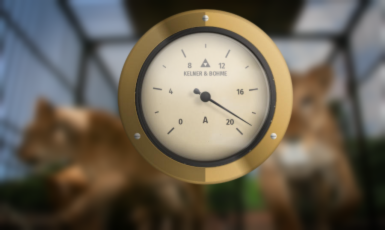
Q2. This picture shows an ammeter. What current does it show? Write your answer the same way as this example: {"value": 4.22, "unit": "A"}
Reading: {"value": 19, "unit": "A"}
